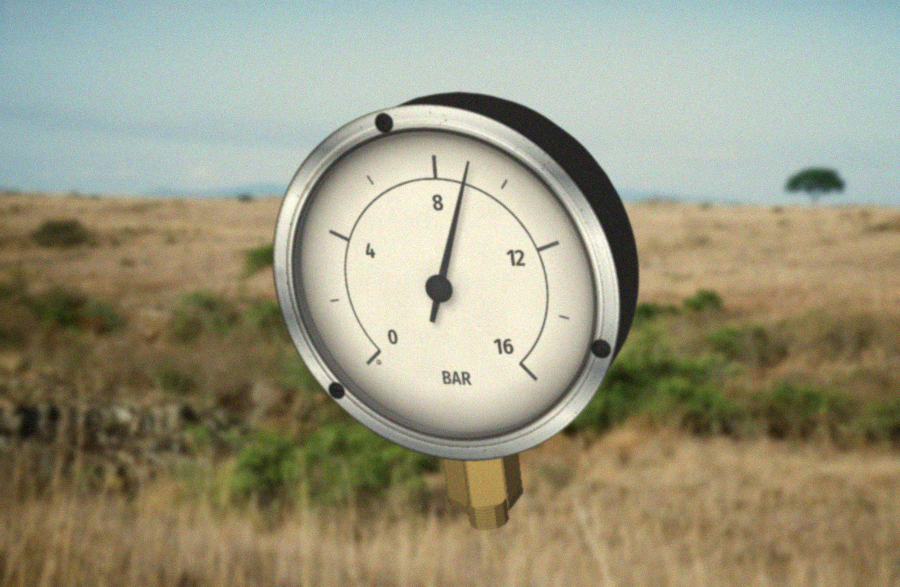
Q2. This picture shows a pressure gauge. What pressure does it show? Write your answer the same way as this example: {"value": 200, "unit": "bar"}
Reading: {"value": 9, "unit": "bar"}
